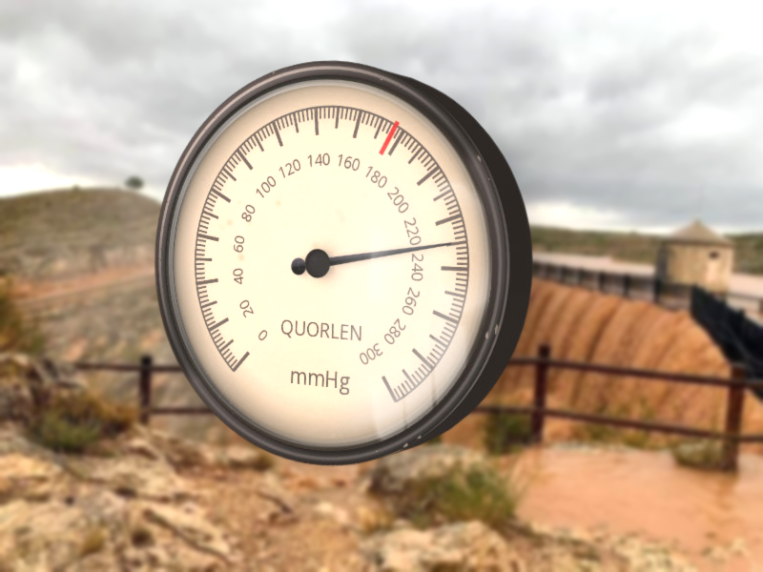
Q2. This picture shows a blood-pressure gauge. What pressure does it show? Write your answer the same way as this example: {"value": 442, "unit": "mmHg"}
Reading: {"value": 230, "unit": "mmHg"}
